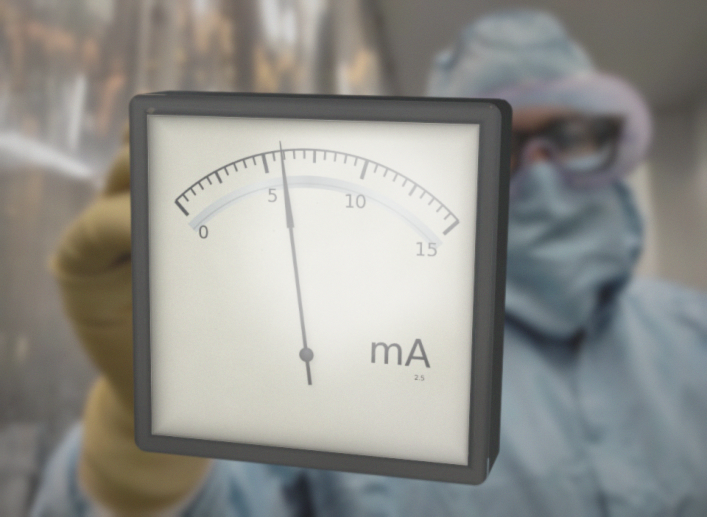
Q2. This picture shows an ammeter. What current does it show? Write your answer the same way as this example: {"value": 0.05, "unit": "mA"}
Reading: {"value": 6, "unit": "mA"}
